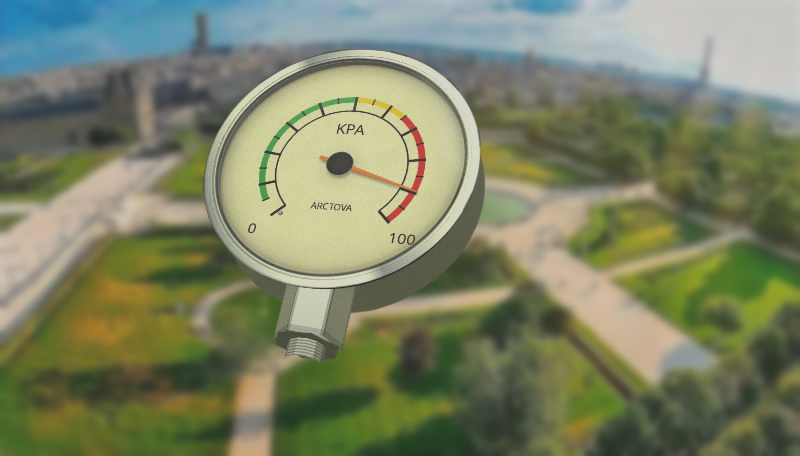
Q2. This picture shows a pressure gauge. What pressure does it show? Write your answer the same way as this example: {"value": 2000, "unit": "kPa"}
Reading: {"value": 90, "unit": "kPa"}
